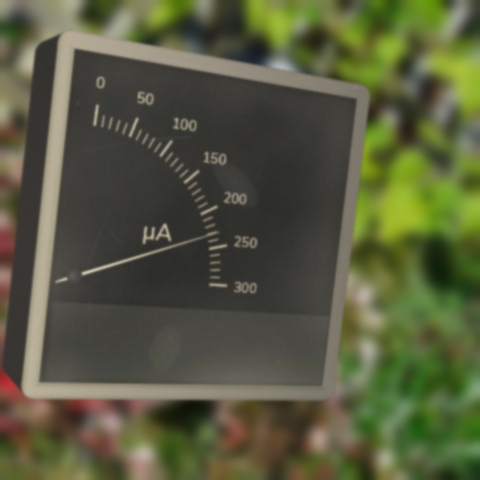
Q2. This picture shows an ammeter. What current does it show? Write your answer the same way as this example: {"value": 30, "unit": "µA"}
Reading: {"value": 230, "unit": "µA"}
